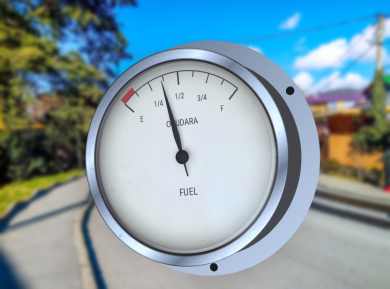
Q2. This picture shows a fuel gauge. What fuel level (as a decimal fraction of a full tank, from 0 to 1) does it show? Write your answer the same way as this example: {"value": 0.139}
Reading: {"value": 0.375}
